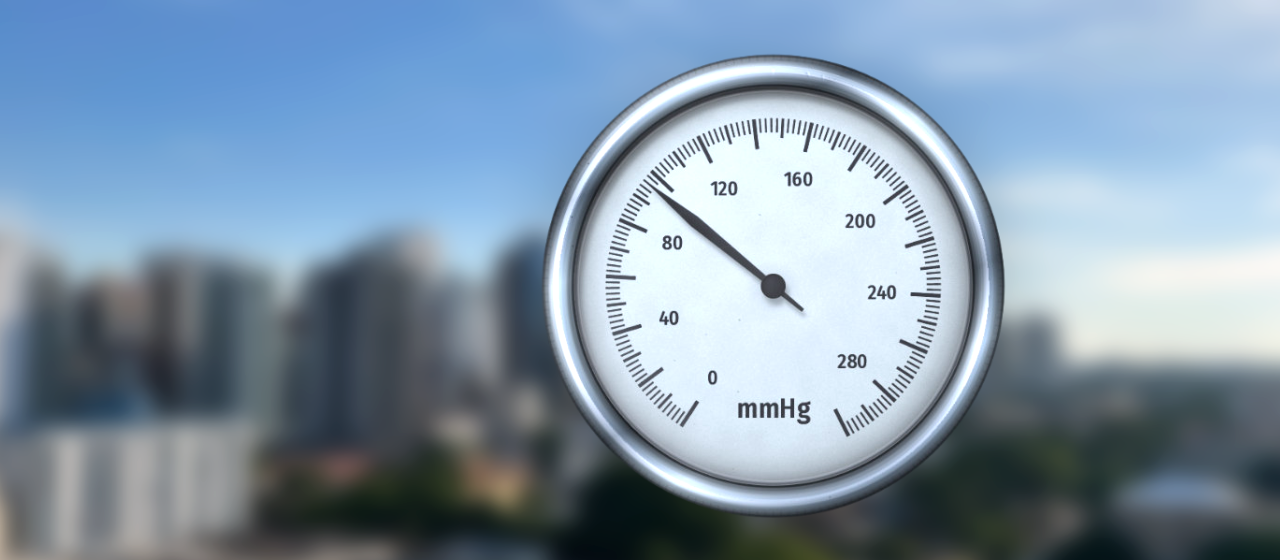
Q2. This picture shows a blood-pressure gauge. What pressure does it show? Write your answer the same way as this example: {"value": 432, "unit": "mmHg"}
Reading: {"value": 96, "unit": "mmHg"}
